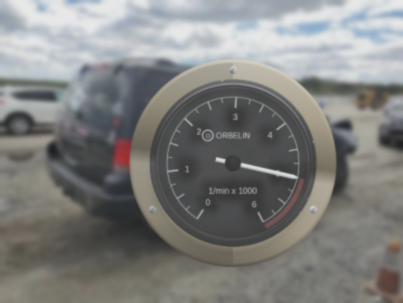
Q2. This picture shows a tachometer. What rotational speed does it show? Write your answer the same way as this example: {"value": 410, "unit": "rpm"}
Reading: {"value": 5000, "unit": "rpm"}
